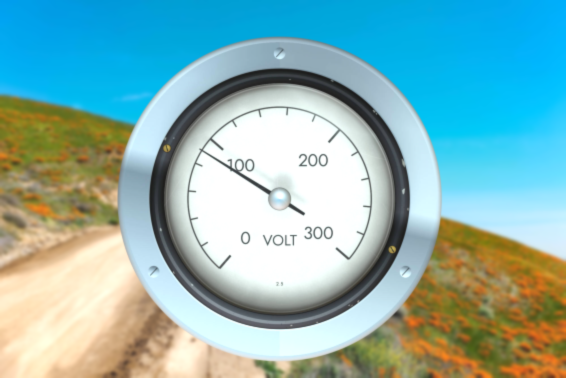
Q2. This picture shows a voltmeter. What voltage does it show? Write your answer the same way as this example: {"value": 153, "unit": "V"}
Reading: {"value": 90, "unit": "V"}
